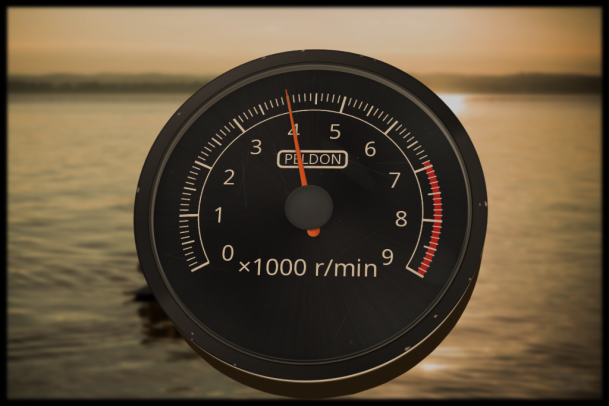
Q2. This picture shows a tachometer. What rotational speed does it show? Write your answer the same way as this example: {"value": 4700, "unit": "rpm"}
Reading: {"value": 4000, "unit": "rpm"}
